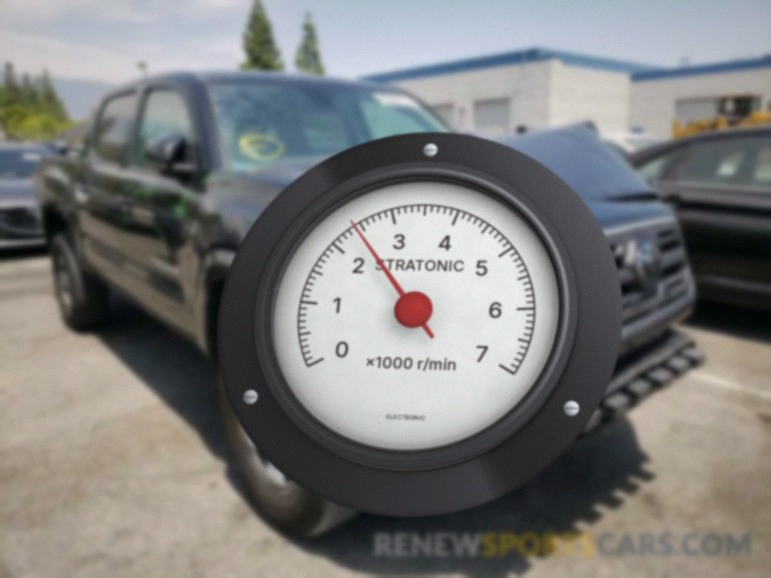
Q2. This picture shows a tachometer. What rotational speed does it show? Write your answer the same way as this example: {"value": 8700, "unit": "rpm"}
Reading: {"value": 2400, "unit": "rpm"}
